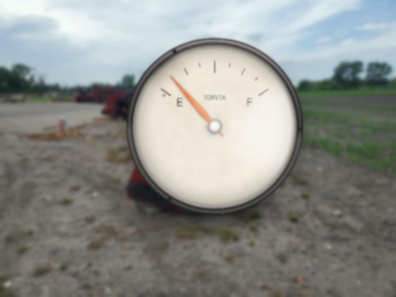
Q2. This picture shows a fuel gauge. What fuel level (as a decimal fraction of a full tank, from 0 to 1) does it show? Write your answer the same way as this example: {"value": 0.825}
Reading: {"value": 0.125}
